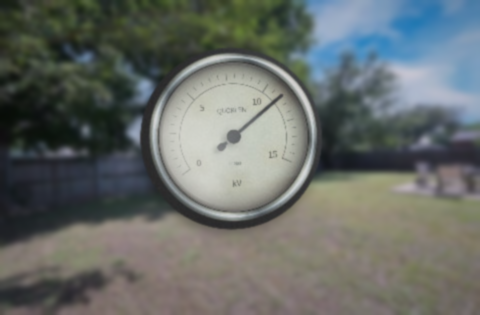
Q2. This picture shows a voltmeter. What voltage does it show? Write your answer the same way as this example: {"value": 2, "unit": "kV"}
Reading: {"value": 11, "unit": "kV"}
